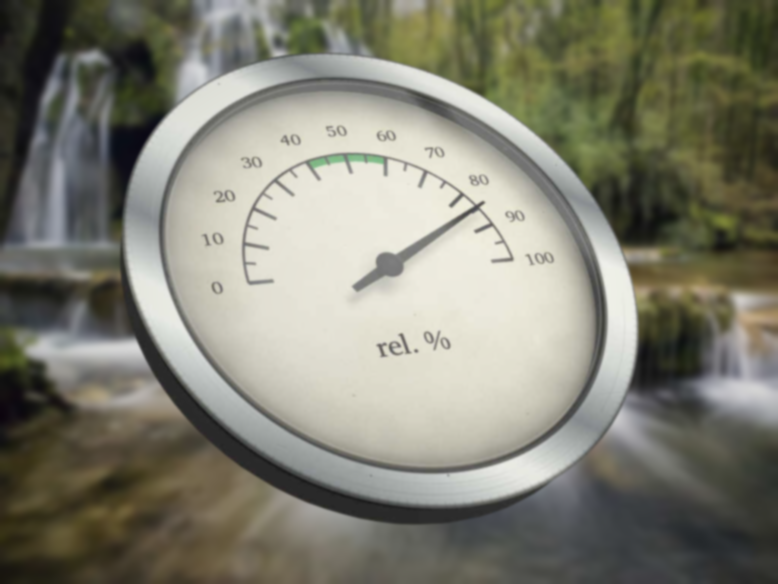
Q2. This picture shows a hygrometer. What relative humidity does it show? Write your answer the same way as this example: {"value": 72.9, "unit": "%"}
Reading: {"value": 85, "unit": "%"}
